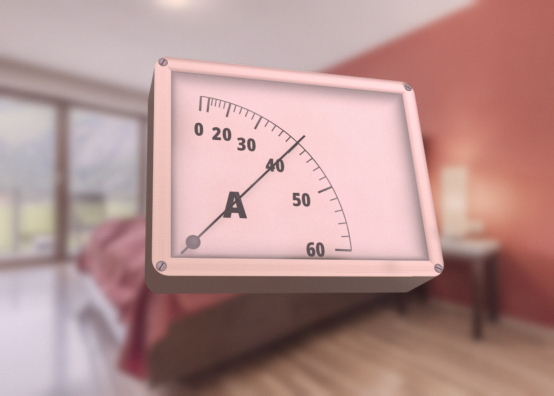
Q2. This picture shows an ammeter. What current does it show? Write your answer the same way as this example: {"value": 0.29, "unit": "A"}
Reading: {"value": 40, "unit": "A"}
